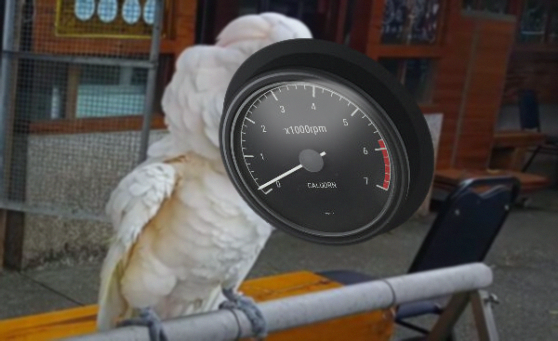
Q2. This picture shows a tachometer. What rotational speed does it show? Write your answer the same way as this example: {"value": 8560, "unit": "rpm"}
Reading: {"value": 200, "unit": "rpm"}
